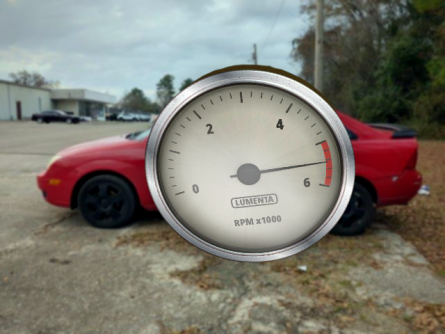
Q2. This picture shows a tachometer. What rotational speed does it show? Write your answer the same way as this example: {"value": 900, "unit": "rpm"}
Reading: {"value": 5400, "unit": "rpm"}
